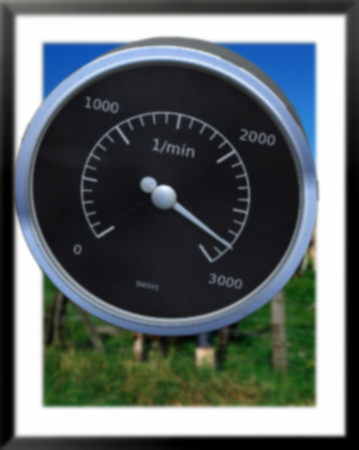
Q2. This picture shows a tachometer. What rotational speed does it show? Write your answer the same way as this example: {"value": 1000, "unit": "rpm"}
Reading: {"value": 2800, "unit": "rpm"}
